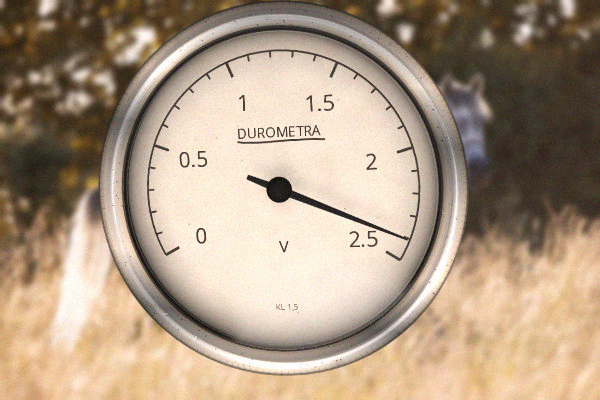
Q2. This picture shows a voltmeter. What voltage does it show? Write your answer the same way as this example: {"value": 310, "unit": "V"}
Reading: {"value": 2.4, "unit": "V"}
